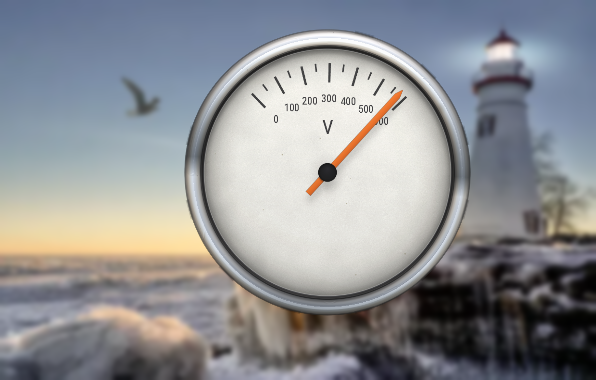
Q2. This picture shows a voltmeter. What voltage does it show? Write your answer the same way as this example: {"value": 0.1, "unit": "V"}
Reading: {"value": 575, "unit": "V"}
